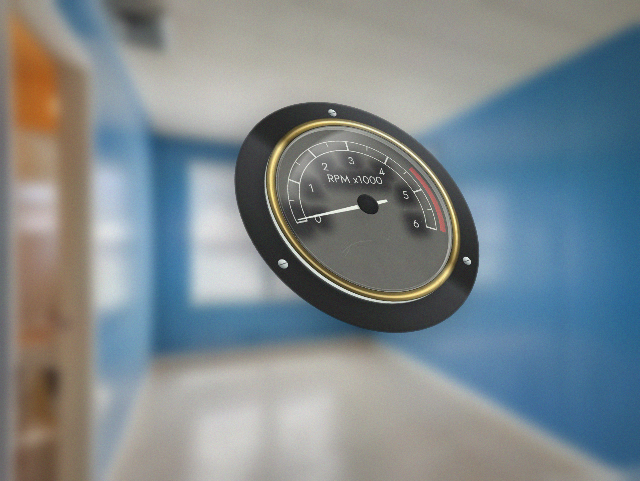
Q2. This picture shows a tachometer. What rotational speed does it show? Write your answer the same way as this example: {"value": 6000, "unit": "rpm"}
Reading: {"value": 0, "unit": "rpm"}
